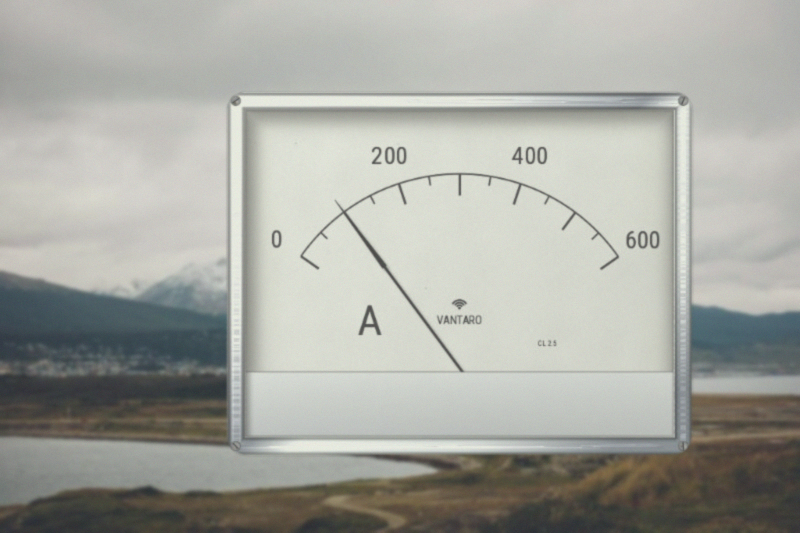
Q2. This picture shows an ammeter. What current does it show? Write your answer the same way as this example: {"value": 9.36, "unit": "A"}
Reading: {"value": 100, "unit": "A"}
